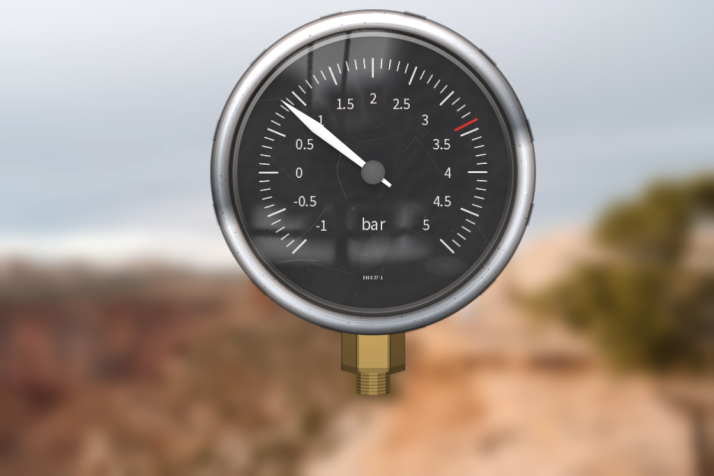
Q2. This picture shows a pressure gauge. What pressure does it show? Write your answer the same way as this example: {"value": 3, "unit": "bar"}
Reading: {"value": 0.85, "unit": "bar"}
